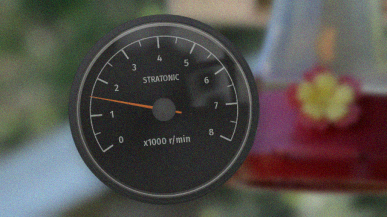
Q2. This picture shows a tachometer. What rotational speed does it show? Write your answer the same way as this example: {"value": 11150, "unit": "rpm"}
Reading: {"value": 1500, "unit": "rpm"}
